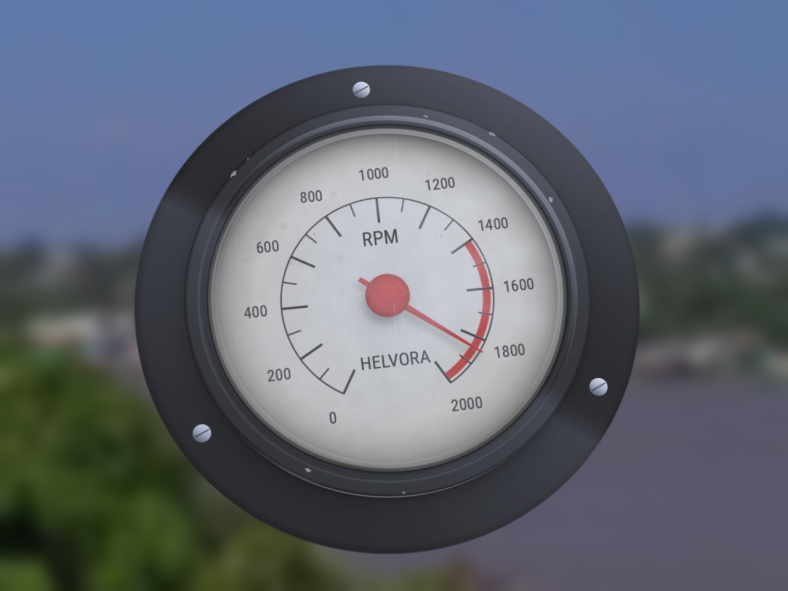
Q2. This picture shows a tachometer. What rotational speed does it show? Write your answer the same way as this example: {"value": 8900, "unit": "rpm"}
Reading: {"value": 1850, "unit": "rpm"}
